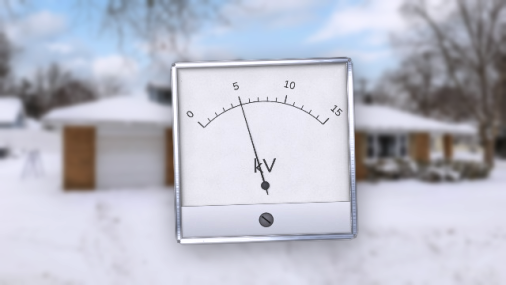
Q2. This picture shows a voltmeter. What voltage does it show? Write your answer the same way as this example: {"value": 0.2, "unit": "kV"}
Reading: {"value": 5, "unit": "kV"}
